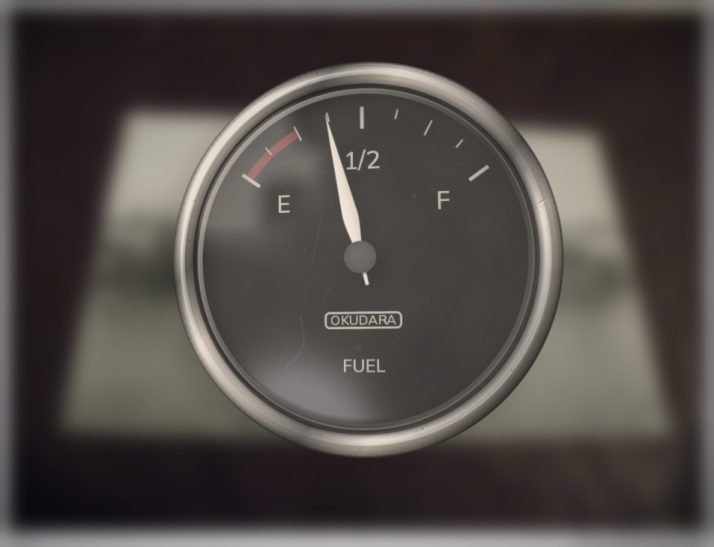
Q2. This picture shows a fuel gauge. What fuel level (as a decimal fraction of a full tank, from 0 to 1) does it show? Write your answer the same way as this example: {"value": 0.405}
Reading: {"value": 0.375}
